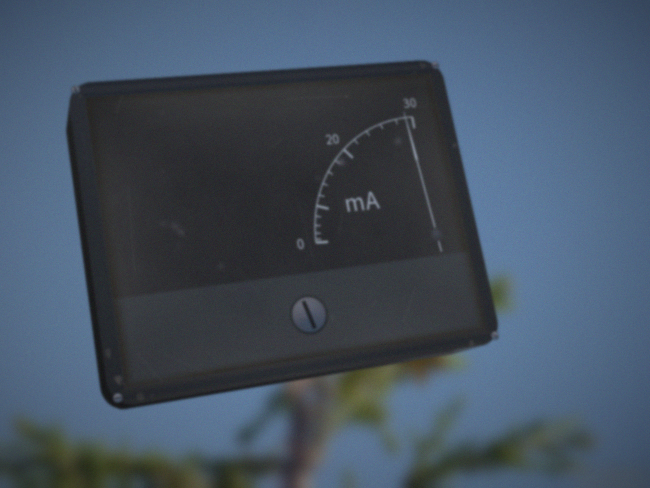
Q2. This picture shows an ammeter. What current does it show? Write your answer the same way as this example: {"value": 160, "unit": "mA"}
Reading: {"value": 29, "unit": "mA"}
